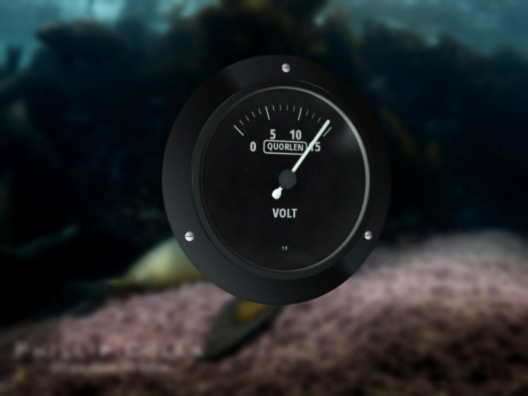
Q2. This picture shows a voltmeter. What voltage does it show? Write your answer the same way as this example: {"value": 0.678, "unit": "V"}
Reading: {"value": 14, "unit": "V"}
